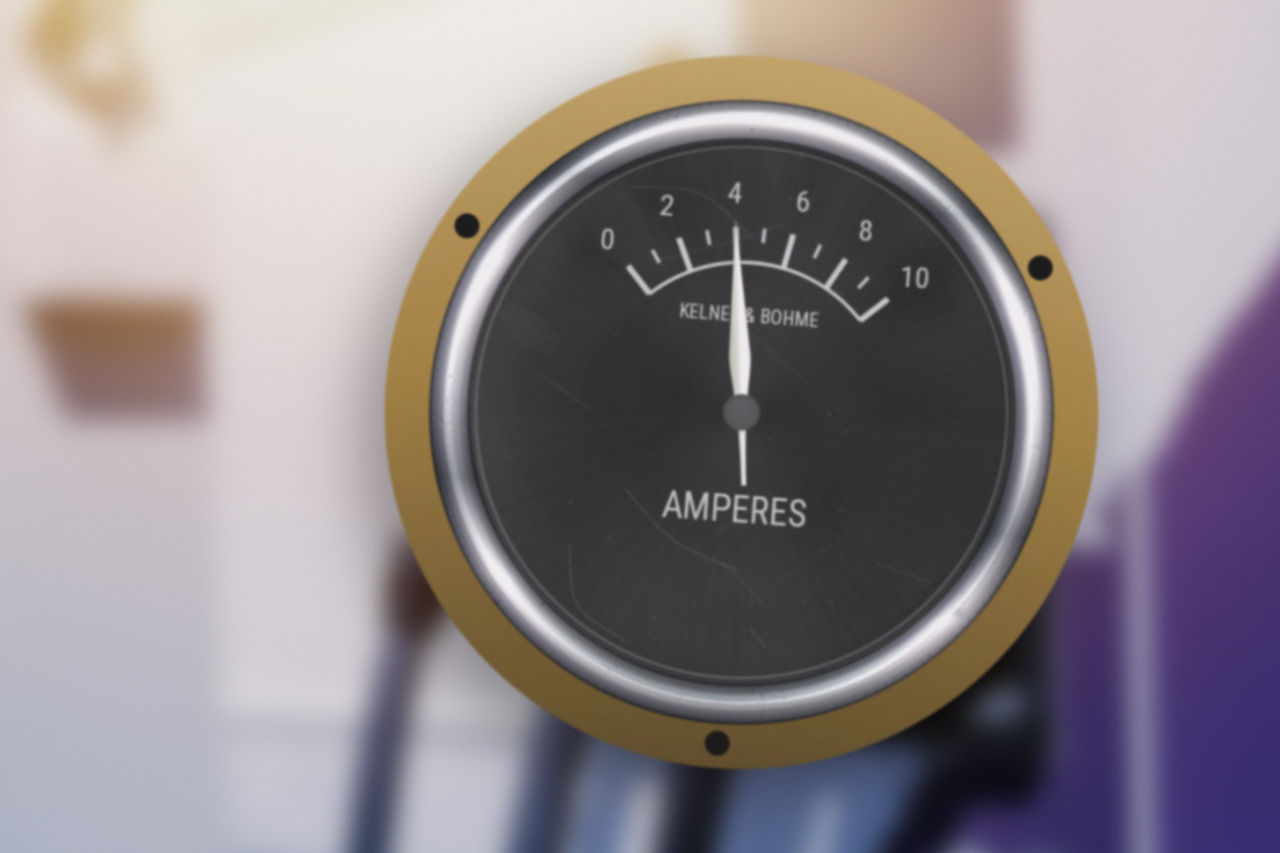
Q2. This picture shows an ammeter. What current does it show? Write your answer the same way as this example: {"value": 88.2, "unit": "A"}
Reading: {"value": 4, "unit": "A"}
